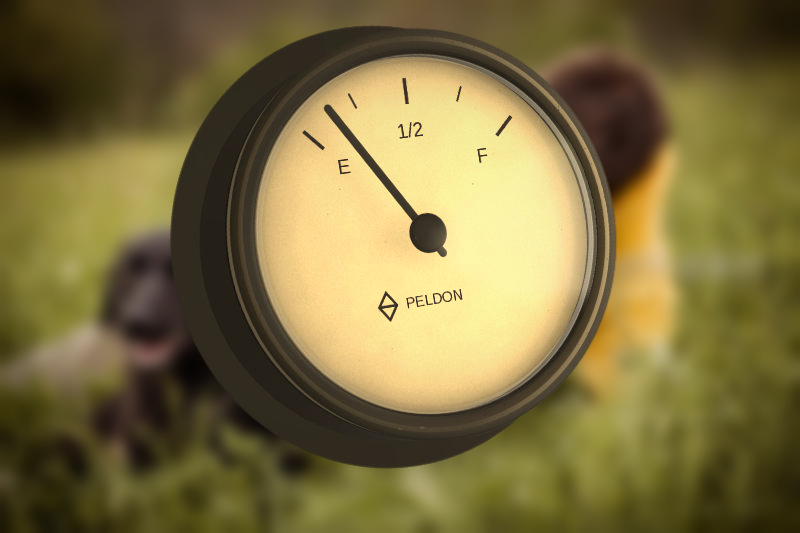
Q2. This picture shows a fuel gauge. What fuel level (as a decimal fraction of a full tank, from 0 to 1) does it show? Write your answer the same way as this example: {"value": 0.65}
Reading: {"value": 0.125}
